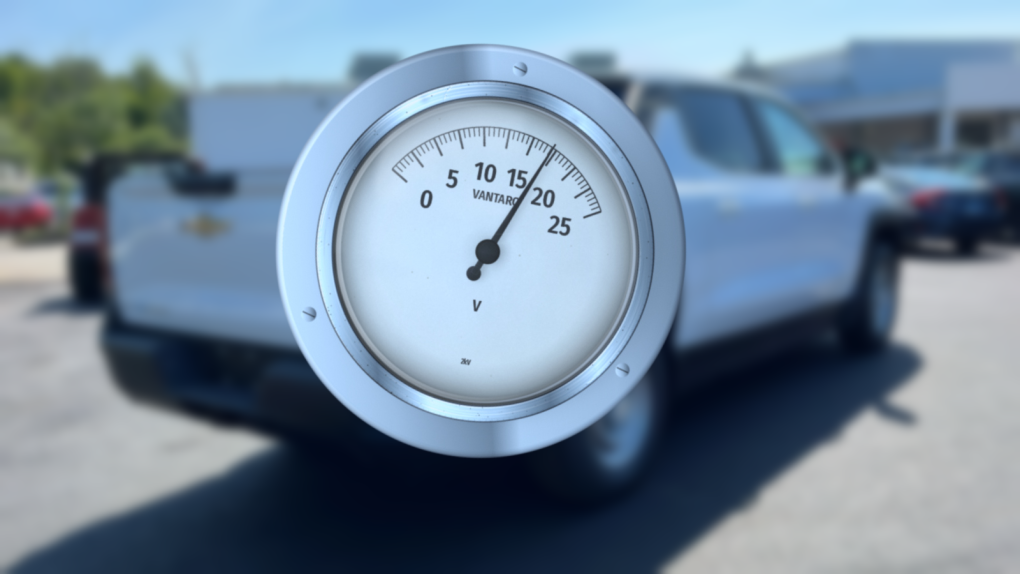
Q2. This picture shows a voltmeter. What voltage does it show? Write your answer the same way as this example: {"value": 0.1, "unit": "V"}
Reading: {"value": 17, "unit": "V"}
